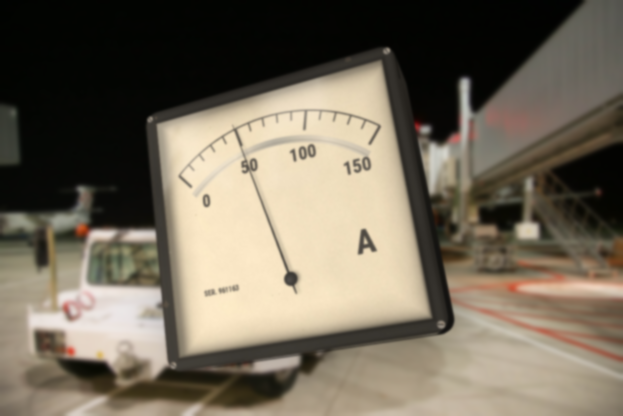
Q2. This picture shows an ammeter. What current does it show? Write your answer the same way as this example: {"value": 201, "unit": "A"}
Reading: {"value": 50, "unit": "A"}
